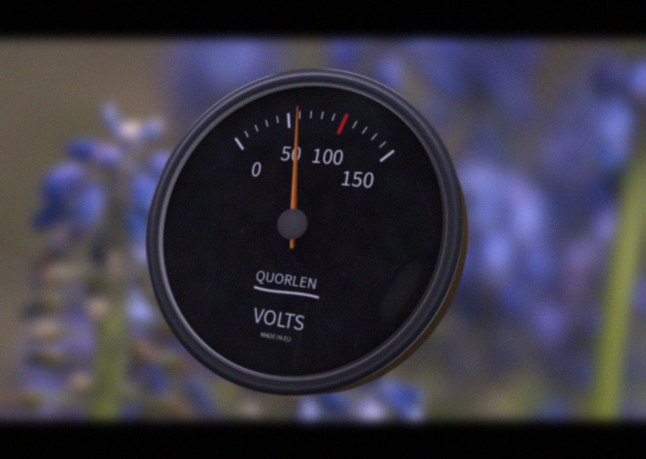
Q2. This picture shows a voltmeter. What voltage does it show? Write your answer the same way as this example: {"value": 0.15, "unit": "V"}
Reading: {"value": 60, "unit": "V"}
